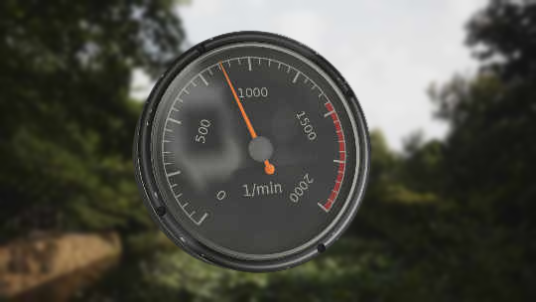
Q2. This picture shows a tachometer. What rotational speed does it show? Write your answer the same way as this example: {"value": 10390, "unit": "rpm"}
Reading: {"value": 850, "unit": "rpm"}
